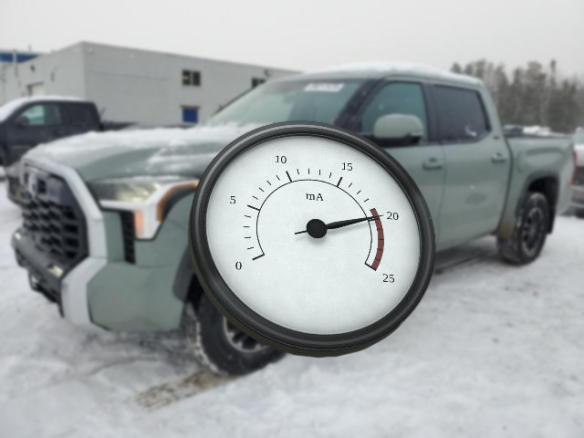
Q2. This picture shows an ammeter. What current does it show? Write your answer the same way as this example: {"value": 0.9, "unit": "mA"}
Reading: {"value": 20, "unit": "mA"}
